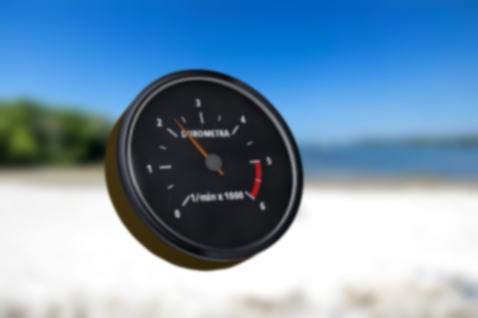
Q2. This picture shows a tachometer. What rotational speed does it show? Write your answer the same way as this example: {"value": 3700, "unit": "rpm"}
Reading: {"value": 2250, "unit": "rpm"}
